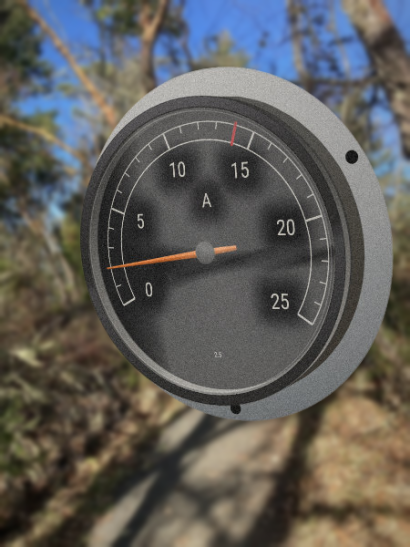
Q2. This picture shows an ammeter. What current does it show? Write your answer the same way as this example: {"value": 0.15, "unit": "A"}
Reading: {"value": 2, "unit": "A"}
